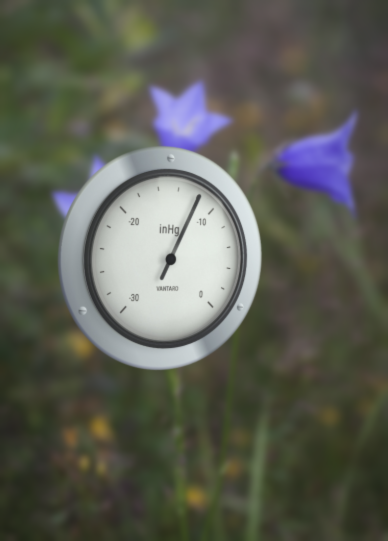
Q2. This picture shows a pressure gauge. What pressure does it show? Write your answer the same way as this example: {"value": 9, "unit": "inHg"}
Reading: {"value": -12, "unit": "inHg"}
